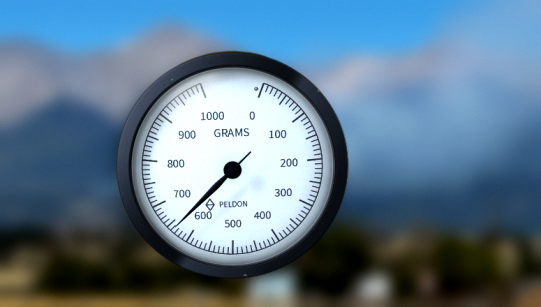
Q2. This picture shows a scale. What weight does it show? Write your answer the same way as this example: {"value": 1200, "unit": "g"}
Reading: {"value": 640, "unit": "g"}
